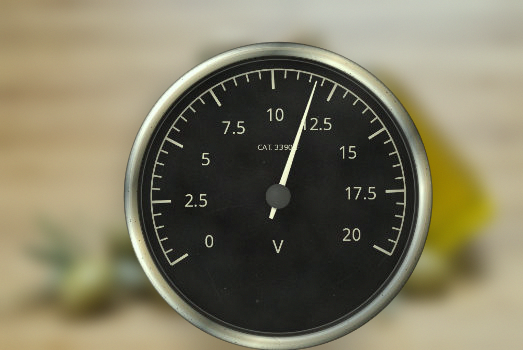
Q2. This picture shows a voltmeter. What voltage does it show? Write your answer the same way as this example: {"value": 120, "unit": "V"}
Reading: {"value": 11.75, "unit": "V"}
